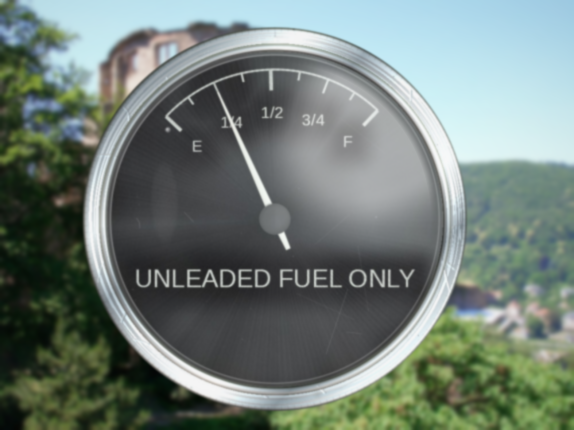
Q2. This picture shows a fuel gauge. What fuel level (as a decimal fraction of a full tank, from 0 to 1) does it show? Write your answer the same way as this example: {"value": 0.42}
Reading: {"value": 0.25}
